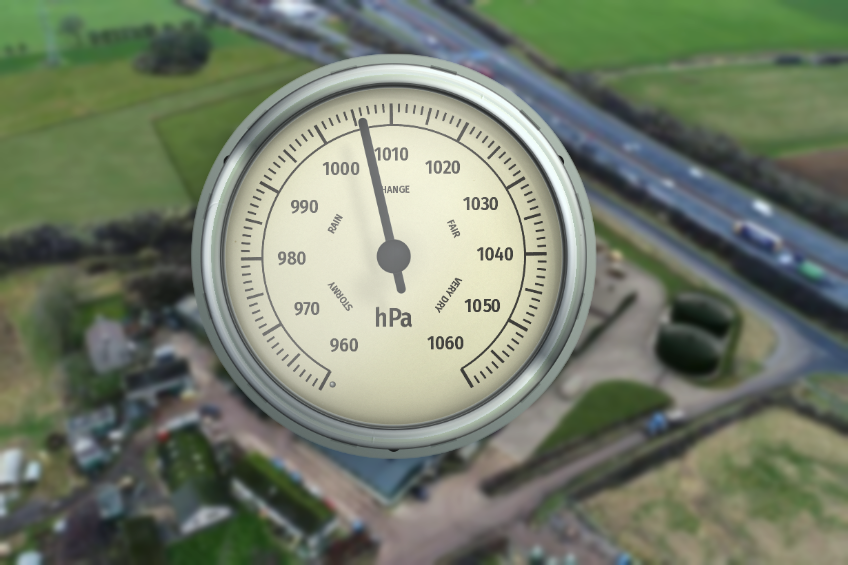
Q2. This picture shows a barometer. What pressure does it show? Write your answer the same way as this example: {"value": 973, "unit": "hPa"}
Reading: {"value": 1006, "unit": "hPa"}
